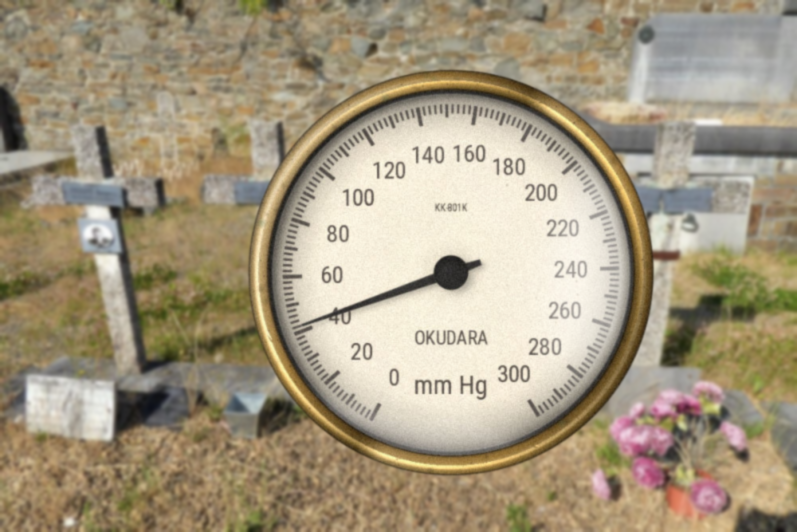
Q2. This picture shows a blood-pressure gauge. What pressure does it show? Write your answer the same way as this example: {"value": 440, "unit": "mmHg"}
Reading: {"value": 42, "unit": "mmHg"}
